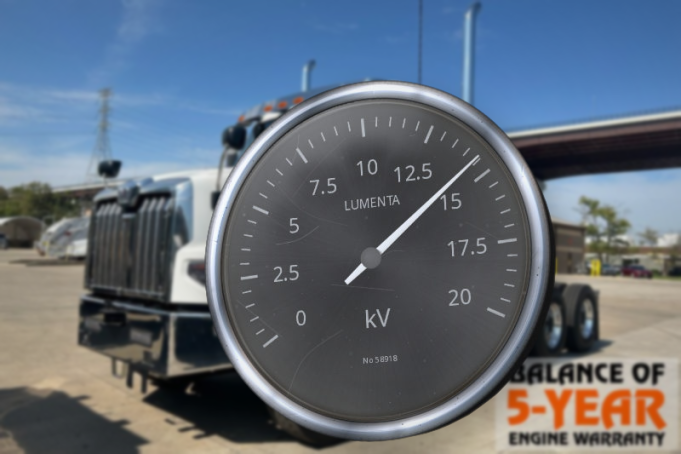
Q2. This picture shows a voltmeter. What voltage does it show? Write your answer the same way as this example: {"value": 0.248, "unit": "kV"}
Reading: {"value": 14.5, "unit": "kV"}
